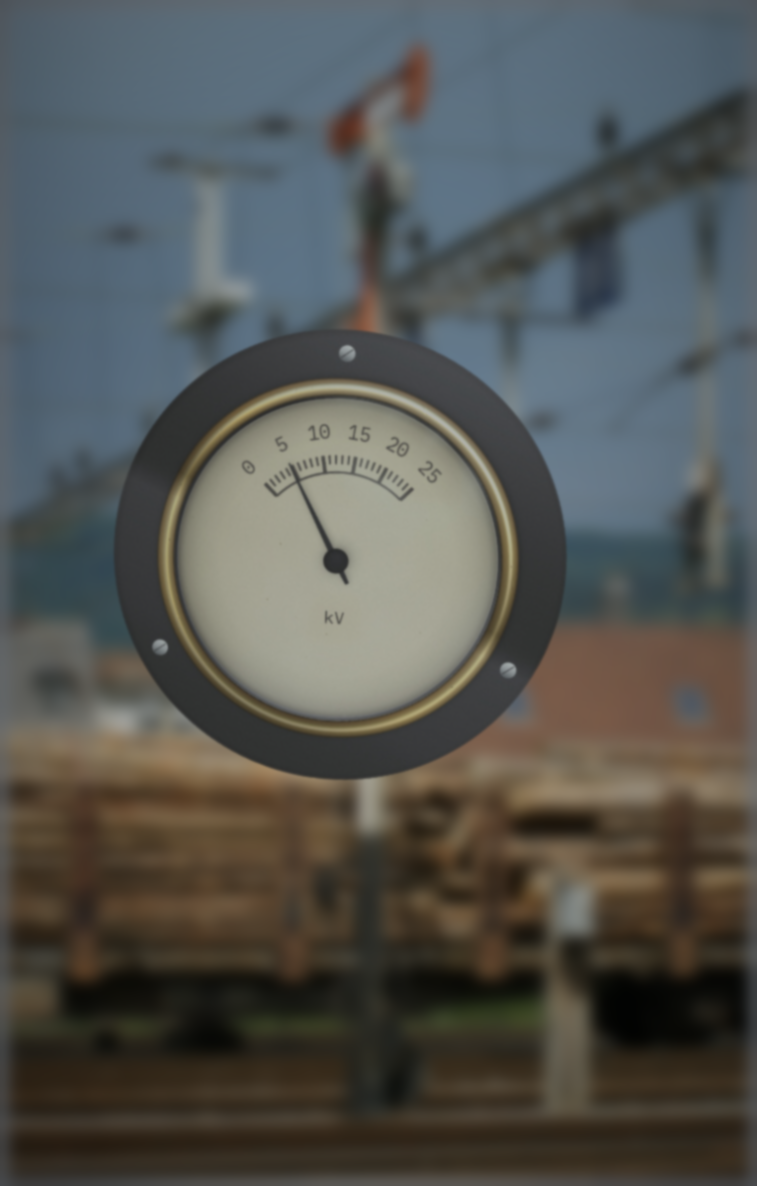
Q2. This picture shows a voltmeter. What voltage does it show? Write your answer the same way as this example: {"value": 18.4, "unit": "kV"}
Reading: {"value": 5, "unit": "kV"}
